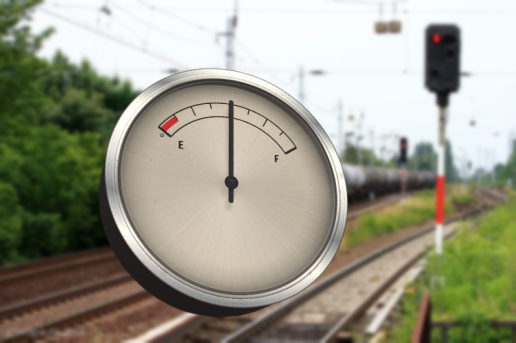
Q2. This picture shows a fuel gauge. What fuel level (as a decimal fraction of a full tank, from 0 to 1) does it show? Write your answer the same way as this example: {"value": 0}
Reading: {"value": 0.5}
